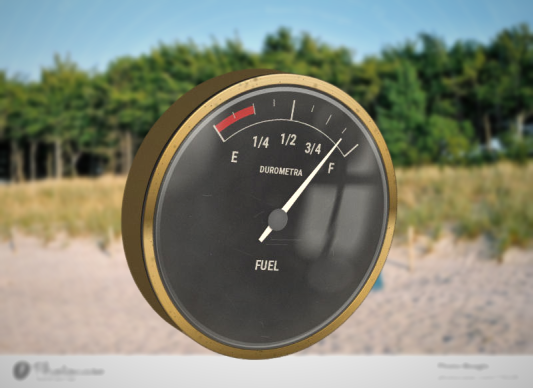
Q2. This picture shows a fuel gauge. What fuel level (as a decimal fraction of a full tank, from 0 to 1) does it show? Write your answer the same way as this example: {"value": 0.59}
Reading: {"value": 0.875}
